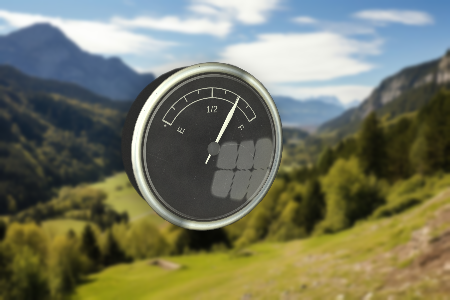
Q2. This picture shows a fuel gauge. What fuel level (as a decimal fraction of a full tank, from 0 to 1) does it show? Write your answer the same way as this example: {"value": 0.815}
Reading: {"value": 0.75}
